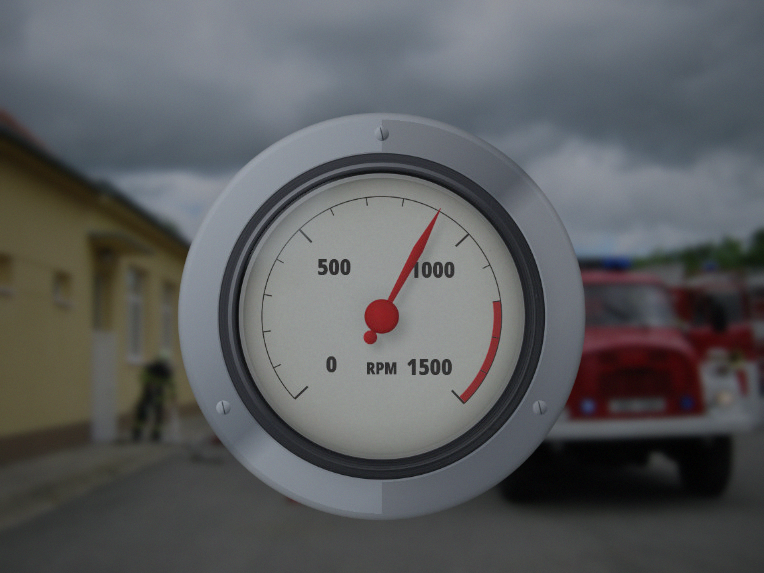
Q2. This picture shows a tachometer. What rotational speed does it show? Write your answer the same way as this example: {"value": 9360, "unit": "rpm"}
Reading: {"value": 900, "unit": "rpm"}
